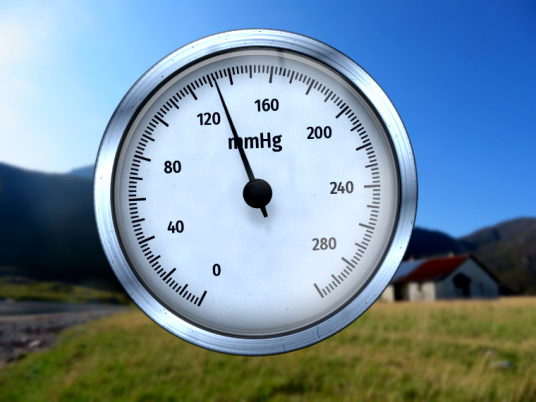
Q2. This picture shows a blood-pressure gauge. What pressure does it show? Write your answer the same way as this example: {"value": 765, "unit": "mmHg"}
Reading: {"value": 132, "unit": "mmHg"}
